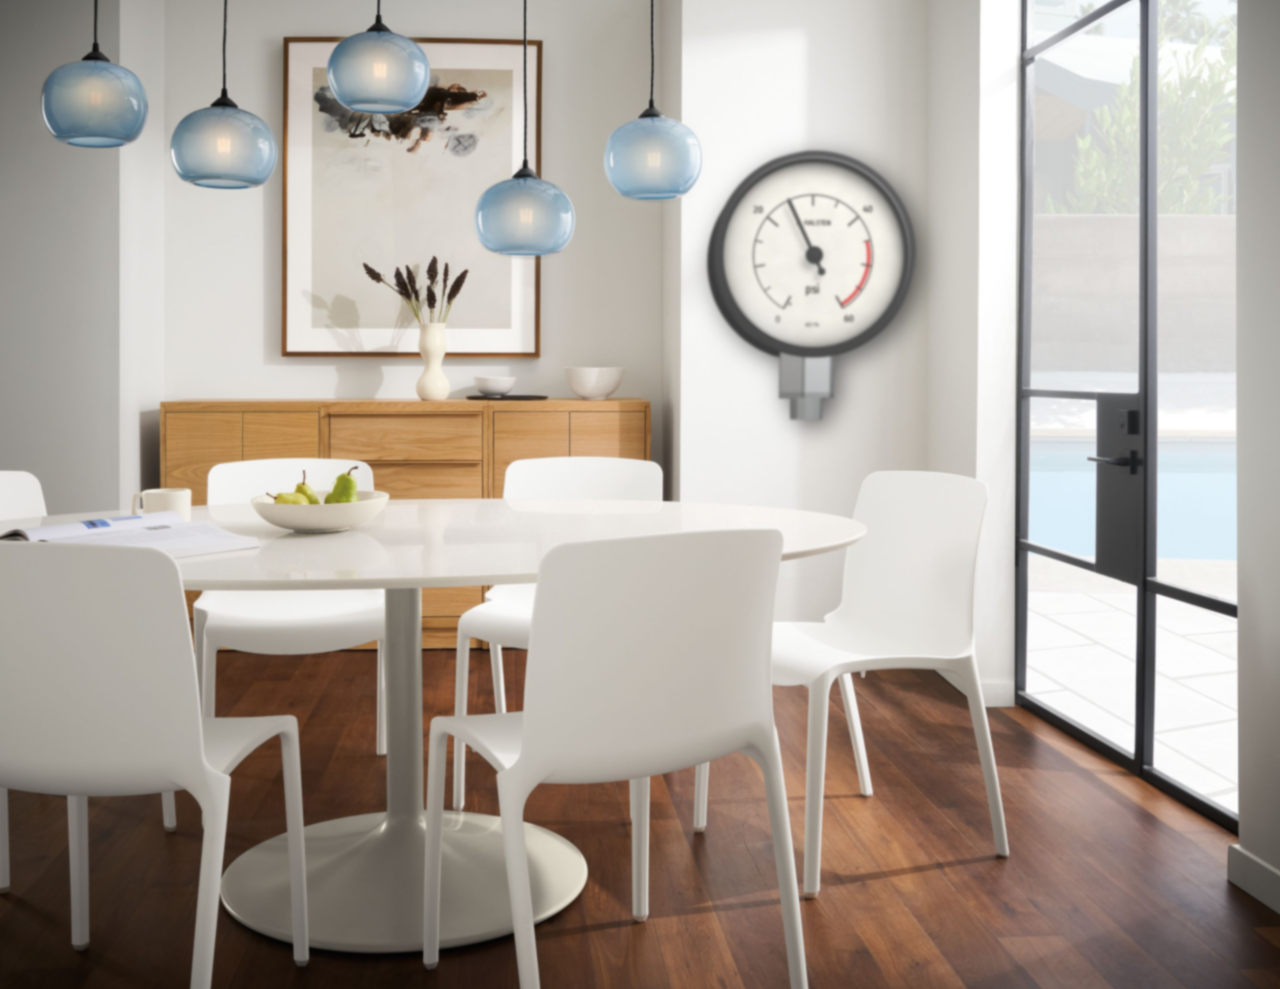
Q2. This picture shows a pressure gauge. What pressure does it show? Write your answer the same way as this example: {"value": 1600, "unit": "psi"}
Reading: {"value": 25, "unit": "psi"}
